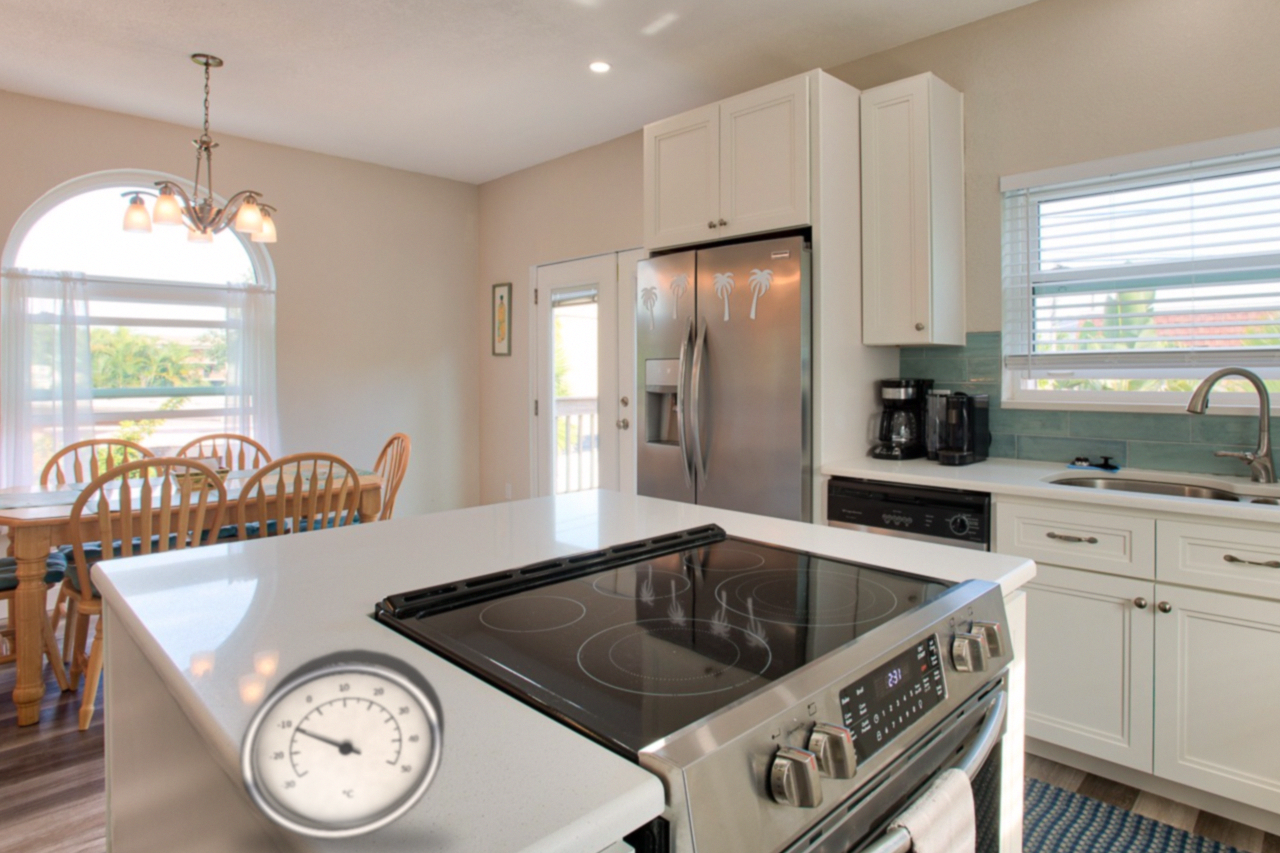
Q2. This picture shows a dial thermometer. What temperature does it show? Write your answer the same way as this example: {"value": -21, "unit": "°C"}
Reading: {"value": -10, "unit": "°C"}
